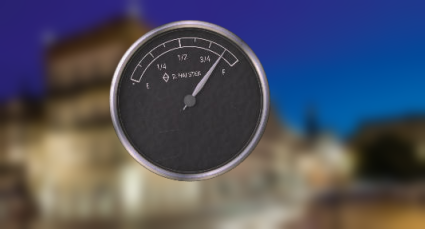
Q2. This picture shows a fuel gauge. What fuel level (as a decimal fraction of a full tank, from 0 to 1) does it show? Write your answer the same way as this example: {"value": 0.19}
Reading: {"value": 0.875}
